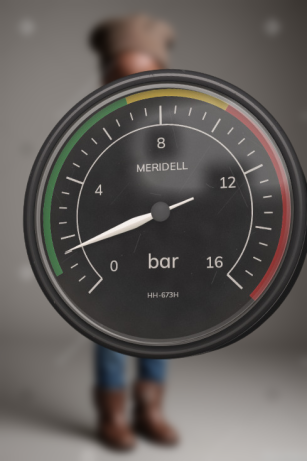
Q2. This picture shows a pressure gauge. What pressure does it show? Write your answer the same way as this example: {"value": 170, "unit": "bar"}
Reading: {"value": 1.5, "unit": "bar"}
